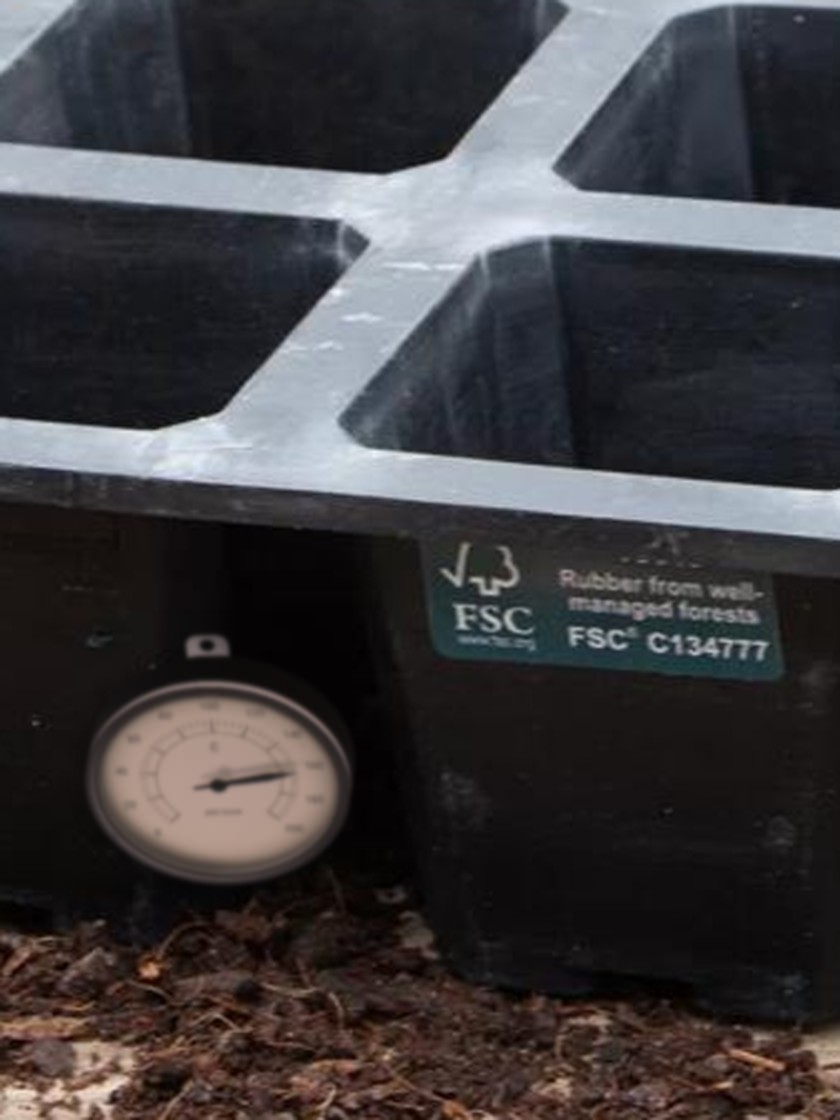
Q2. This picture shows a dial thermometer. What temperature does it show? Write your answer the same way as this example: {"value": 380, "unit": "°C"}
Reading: {"value": 160, "unit": "°C"}
